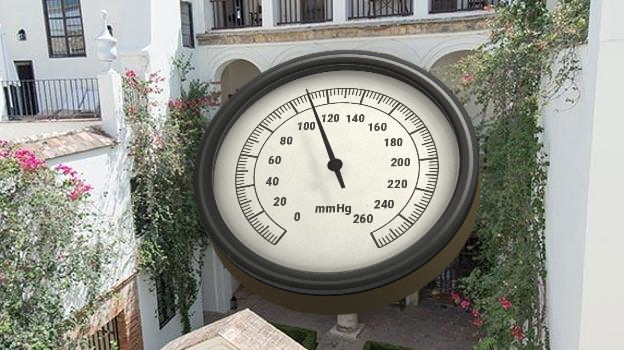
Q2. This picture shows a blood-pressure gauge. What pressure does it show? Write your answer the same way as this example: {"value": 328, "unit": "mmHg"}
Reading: {"value": 110, "unit": "mmHg"}
